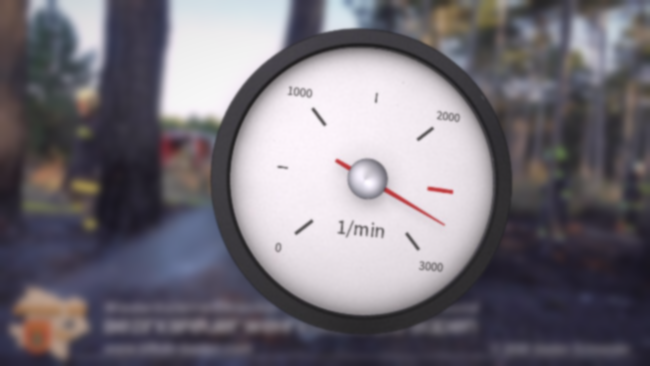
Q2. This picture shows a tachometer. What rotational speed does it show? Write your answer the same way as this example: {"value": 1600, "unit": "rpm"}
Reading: {"value": 2750, "unit": "rpm"}
